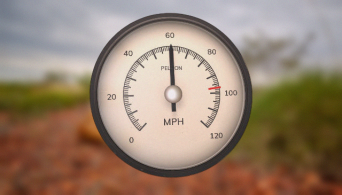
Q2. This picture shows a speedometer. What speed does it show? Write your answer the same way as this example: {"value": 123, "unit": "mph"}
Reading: {"value": 60, "unit": "mph"}
